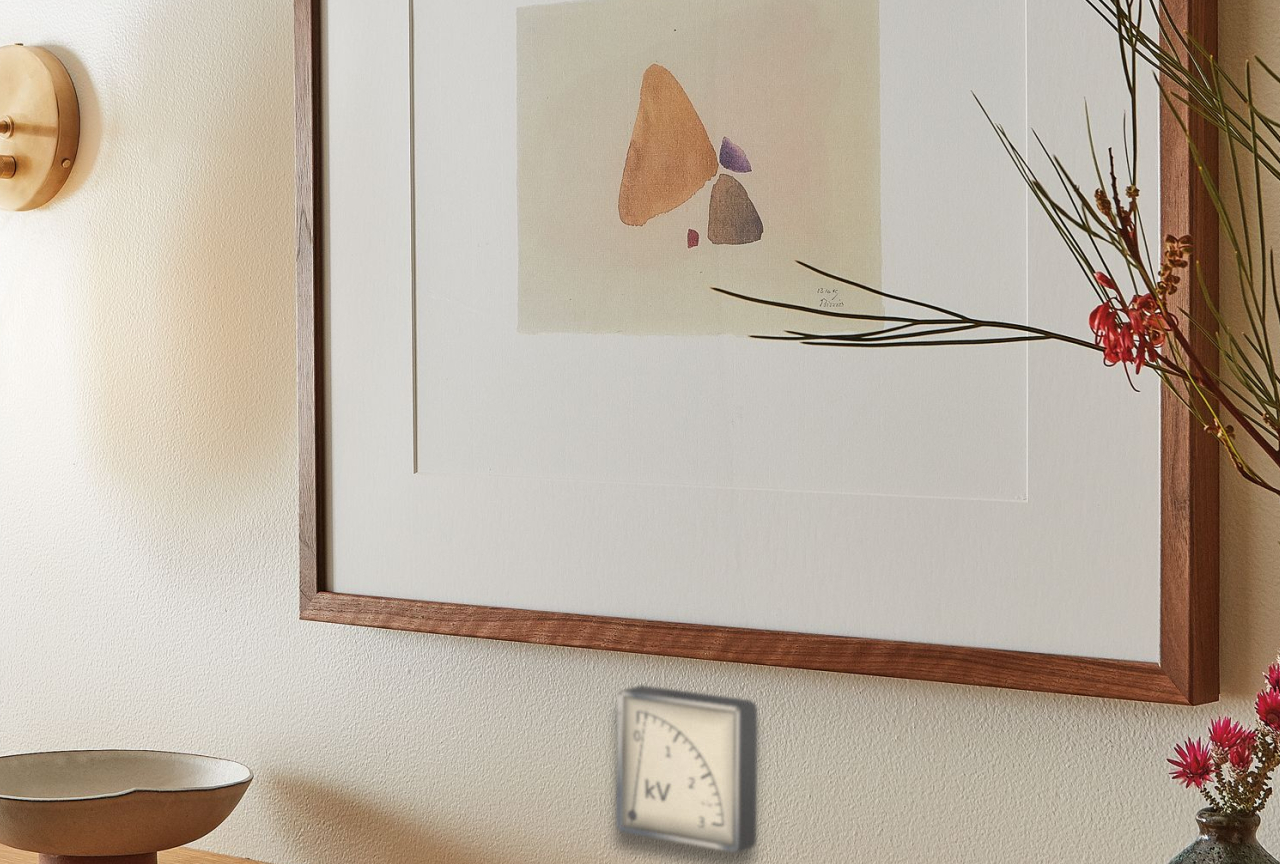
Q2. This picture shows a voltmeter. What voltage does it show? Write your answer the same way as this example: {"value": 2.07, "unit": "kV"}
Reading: {"value": 0.2, "unit": "kV"}
